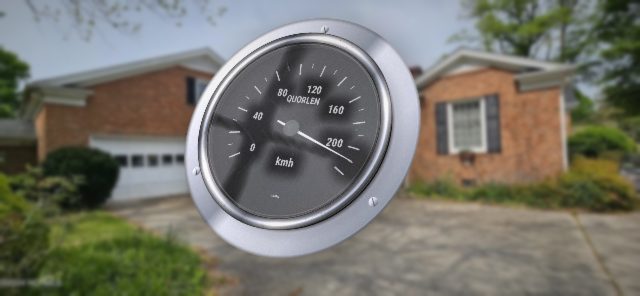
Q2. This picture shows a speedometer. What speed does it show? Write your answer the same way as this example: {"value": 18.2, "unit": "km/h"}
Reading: {"value": 210, "unit": "km/h"}
